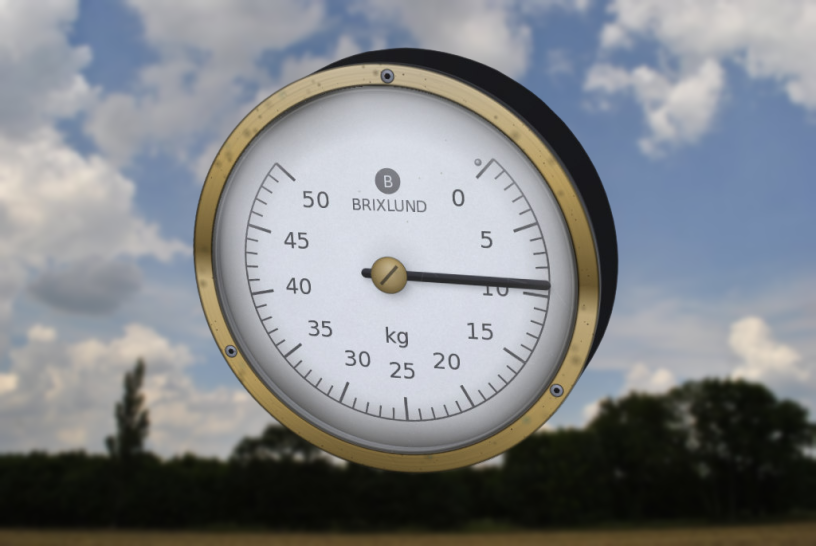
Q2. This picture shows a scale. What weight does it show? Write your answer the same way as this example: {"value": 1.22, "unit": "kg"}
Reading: {"value": 9, "unit": "kg"}
